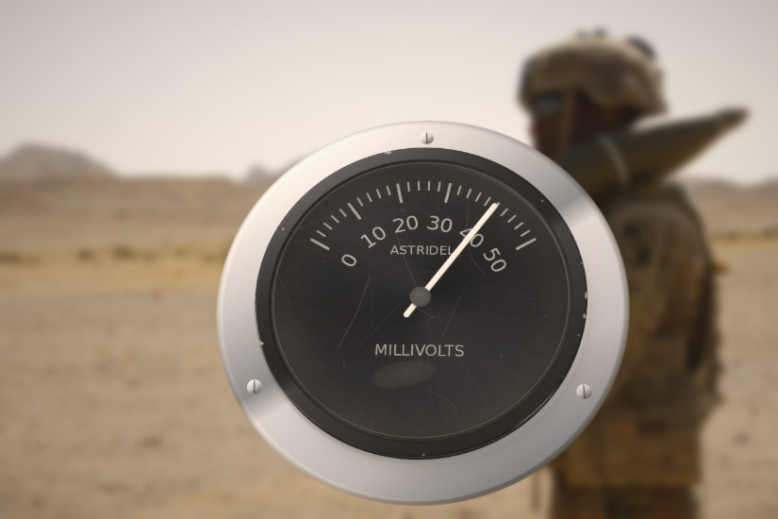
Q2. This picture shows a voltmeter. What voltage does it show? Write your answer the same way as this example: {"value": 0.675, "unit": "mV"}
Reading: {"value": 40, "unit": "mV"}
